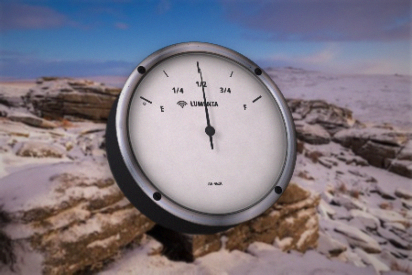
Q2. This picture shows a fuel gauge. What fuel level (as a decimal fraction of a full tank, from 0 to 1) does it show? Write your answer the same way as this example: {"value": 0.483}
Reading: {"value": 0.5}
